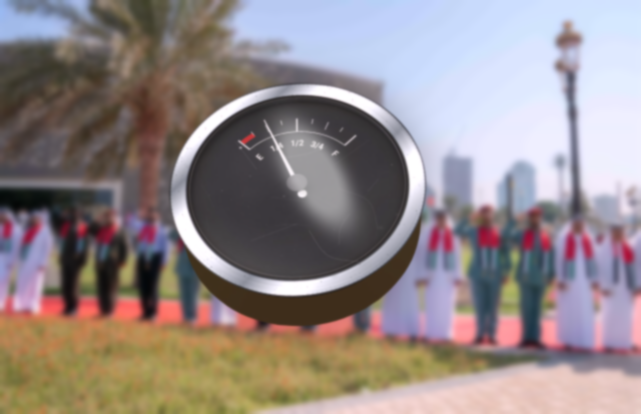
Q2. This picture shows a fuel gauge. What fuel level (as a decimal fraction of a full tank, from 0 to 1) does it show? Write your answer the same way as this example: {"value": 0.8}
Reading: {"value": 0.25}
